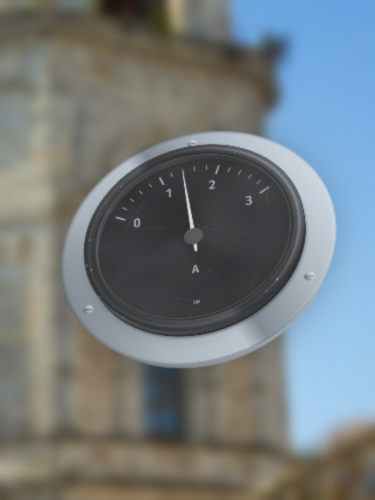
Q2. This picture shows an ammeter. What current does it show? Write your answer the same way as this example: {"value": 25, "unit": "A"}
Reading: {"value": 1.4, "unit": "A"}
